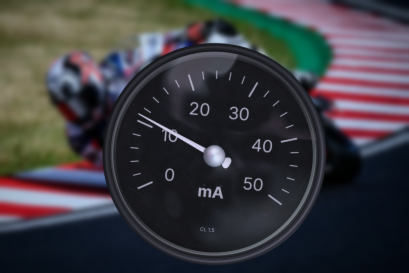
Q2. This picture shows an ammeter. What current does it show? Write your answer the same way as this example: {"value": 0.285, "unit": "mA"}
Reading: {"value": 11, "unit": "mA"}
